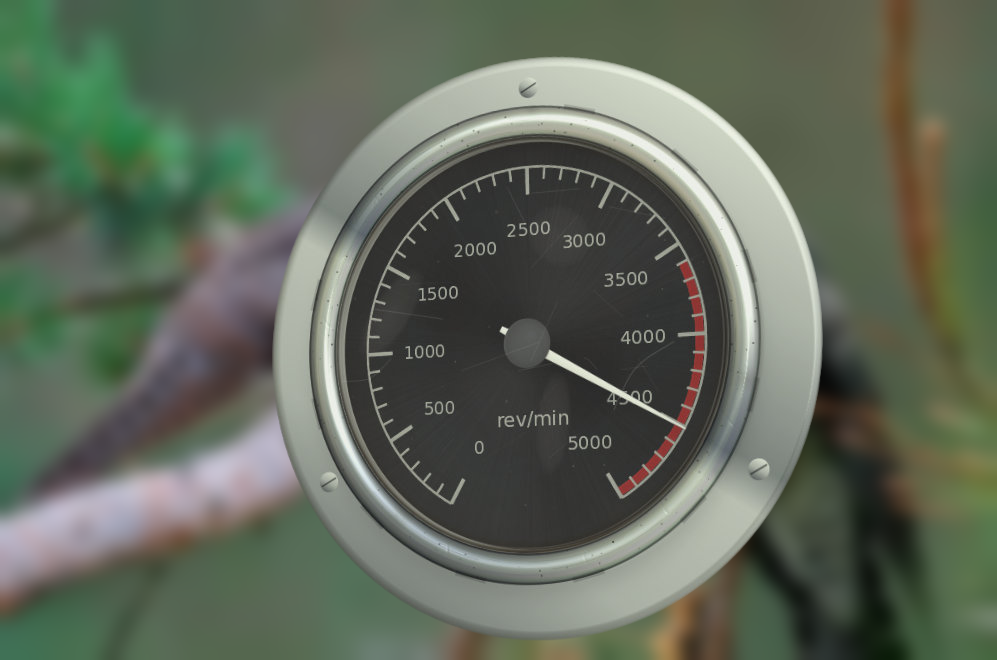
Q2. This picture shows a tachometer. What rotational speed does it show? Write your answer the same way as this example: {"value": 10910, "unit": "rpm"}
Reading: {"value": 4500, "unit": "rpm"}
